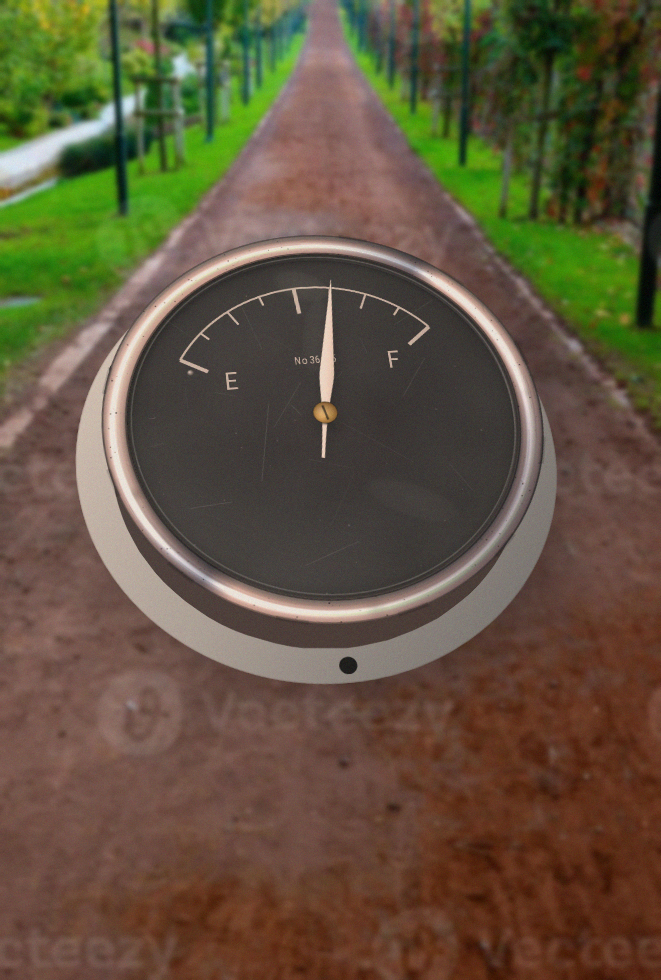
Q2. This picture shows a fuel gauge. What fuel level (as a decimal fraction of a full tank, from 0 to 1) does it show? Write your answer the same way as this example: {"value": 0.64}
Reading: {"value": 0.625}
